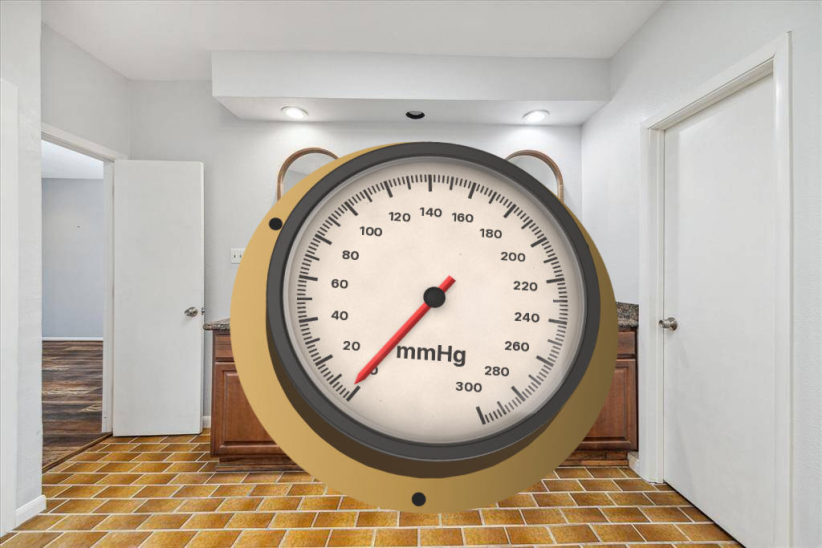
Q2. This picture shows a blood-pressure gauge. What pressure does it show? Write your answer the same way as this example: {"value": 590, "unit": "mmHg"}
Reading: {"value": 2, "unit": "mmHg"}
